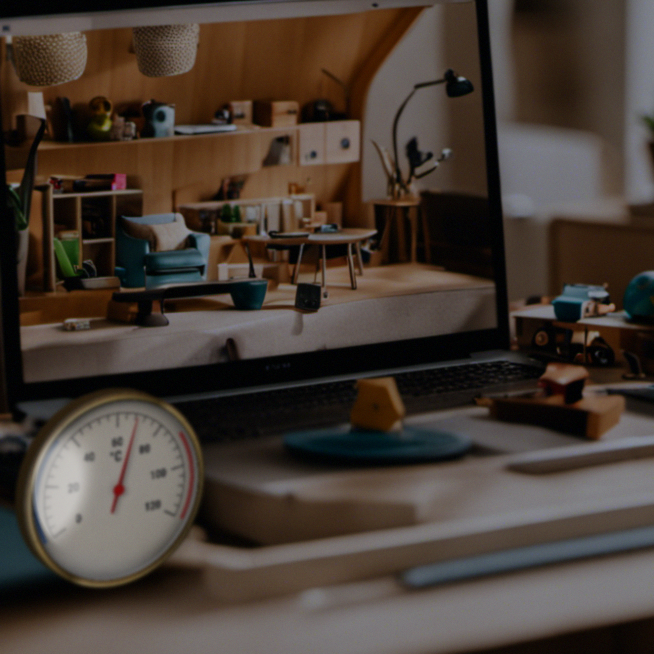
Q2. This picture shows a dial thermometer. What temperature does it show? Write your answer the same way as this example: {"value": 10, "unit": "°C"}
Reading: {"value": 68, "unit": "°C"}
